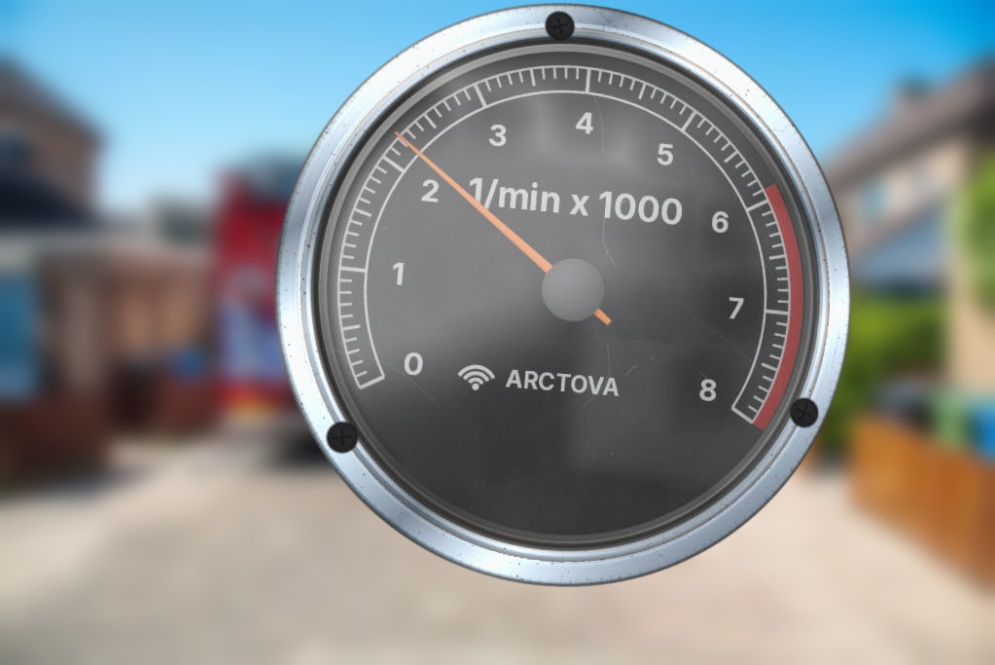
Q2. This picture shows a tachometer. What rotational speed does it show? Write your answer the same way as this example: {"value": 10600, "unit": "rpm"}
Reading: {"value": 2200, "unit": "rpm"}
